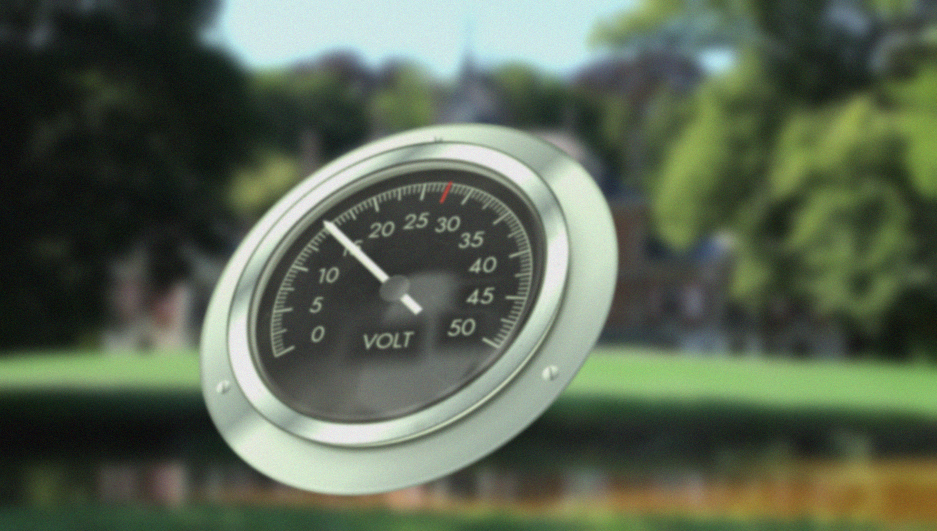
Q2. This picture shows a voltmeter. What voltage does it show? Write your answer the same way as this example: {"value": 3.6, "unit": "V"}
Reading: {"value": 15, "unit": "V"}
